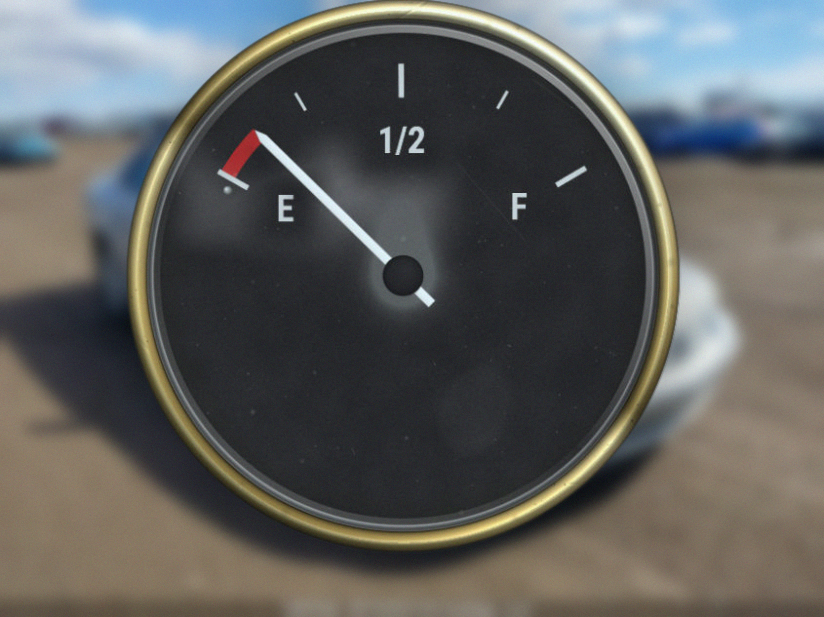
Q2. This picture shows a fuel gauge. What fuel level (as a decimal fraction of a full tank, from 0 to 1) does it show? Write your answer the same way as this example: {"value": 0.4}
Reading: {"value": 0.125}
